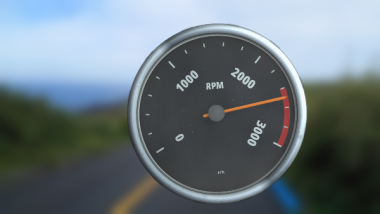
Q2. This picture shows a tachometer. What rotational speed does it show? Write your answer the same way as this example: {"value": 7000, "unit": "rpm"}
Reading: {"value": 2500, "unit": "rpm"}
